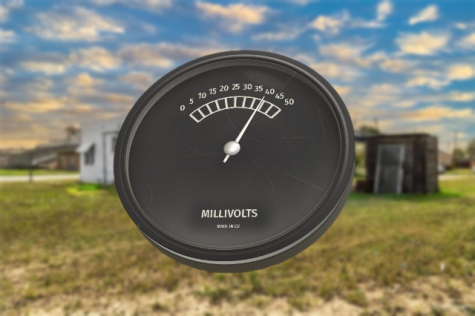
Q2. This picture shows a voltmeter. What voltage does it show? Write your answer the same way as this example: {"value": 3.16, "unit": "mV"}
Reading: {"value": 40, "unit": "mV"}
